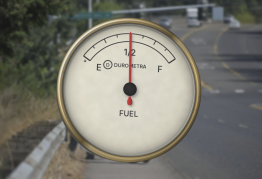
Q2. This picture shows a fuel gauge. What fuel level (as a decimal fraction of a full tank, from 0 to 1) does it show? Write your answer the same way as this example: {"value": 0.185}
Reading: {"value": 0.5}
